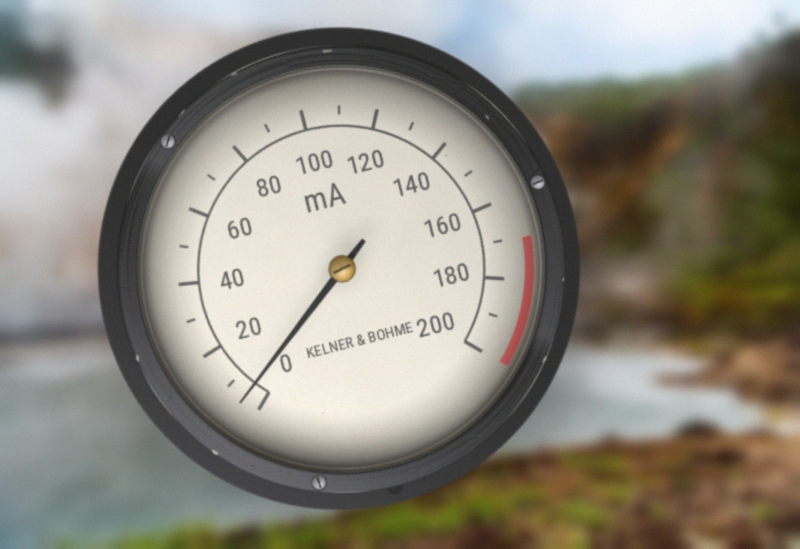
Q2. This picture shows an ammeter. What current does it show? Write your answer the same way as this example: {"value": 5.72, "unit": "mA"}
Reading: {"value": 5, "unit": "mA"}
